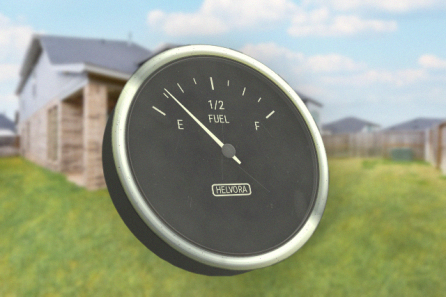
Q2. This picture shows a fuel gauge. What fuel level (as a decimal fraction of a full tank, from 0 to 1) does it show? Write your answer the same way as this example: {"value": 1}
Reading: {"value": 0.125}
